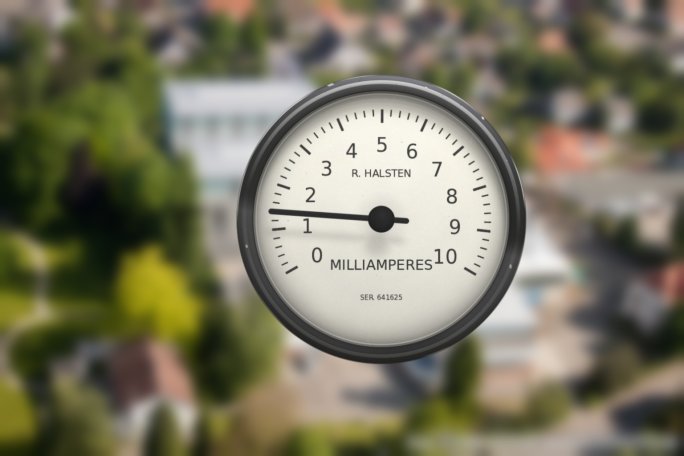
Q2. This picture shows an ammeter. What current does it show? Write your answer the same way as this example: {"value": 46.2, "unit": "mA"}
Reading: {"value": 1.4, "unit": "mA"}
